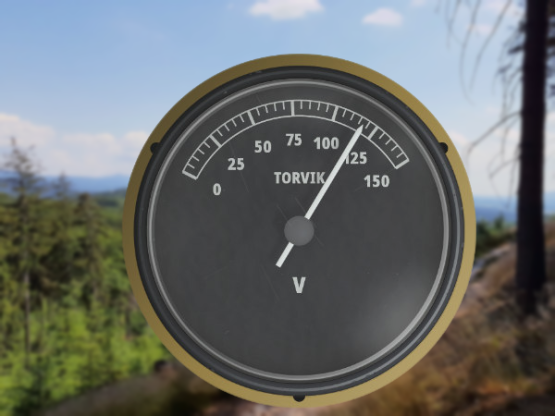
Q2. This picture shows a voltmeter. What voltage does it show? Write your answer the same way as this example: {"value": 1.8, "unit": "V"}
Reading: {"value": 117.5, "unit": "V"}
